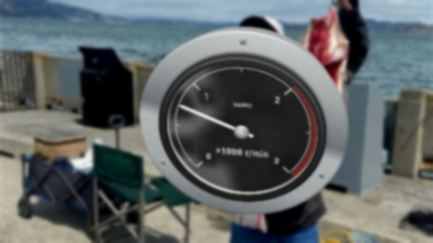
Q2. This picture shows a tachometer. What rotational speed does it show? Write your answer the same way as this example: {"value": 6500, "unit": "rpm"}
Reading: {"value": 750, "unit": "rpm"}
